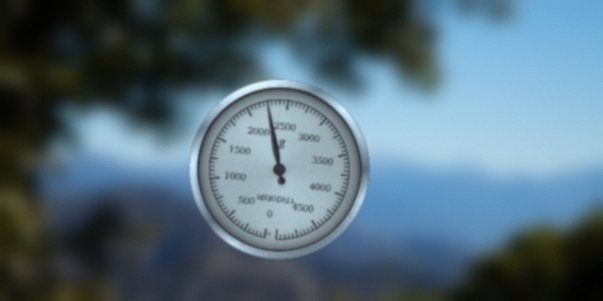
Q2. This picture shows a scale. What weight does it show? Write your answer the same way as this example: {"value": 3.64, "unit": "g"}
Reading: {"value": 2250, "unit": "g"}
